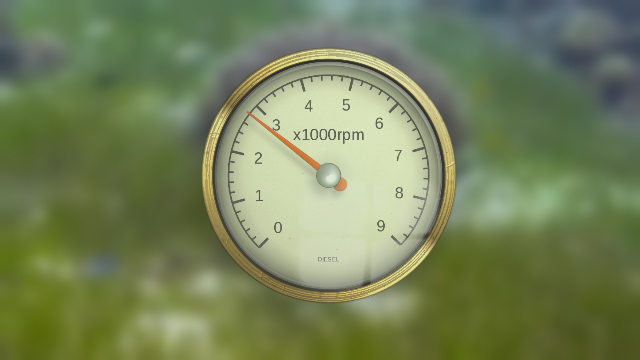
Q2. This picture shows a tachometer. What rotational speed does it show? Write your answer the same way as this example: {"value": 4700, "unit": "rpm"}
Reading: {"value": 2800, "unit": "rpm"}
